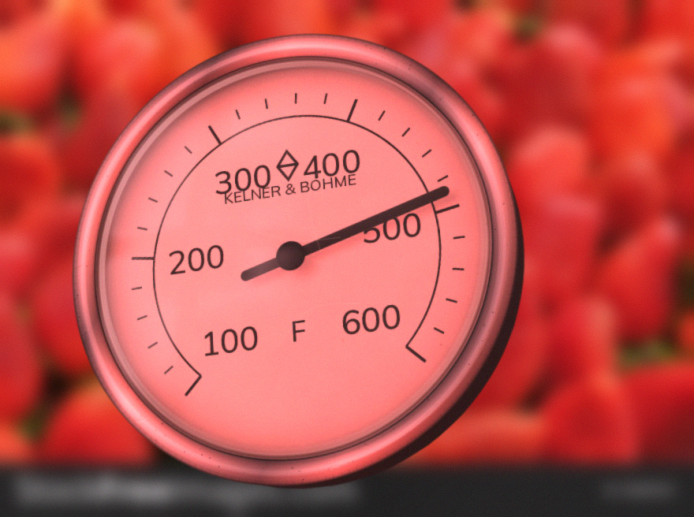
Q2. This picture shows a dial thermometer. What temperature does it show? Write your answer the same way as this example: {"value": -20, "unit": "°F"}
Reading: {"value": 490, "unit": "°F"}
